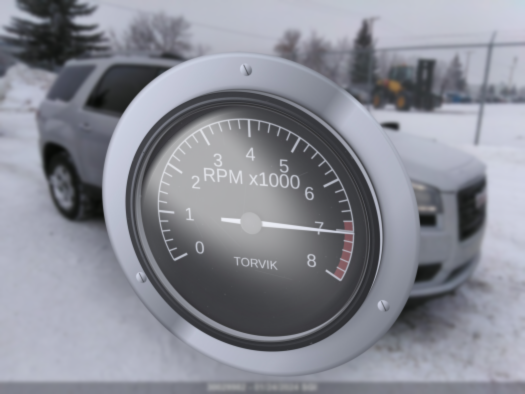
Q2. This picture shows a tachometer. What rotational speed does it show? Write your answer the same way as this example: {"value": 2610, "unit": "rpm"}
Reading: {"value": 7000, "unit": "rpm"}
